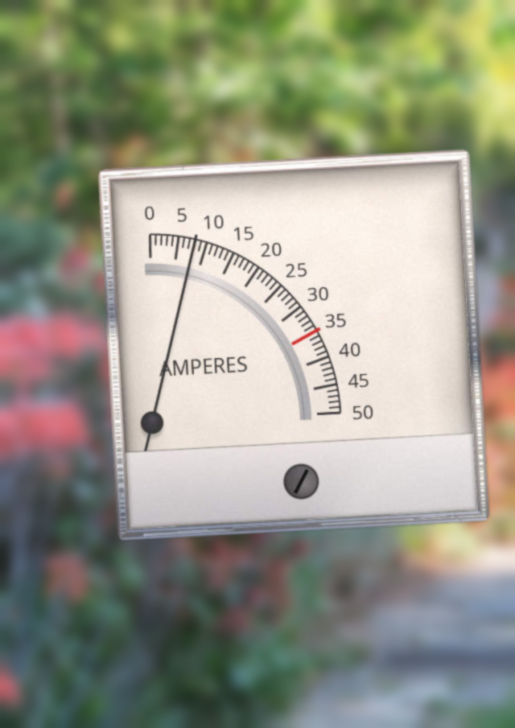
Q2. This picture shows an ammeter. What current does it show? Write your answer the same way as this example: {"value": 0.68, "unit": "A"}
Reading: {"value": 8, "unit": "A"}
